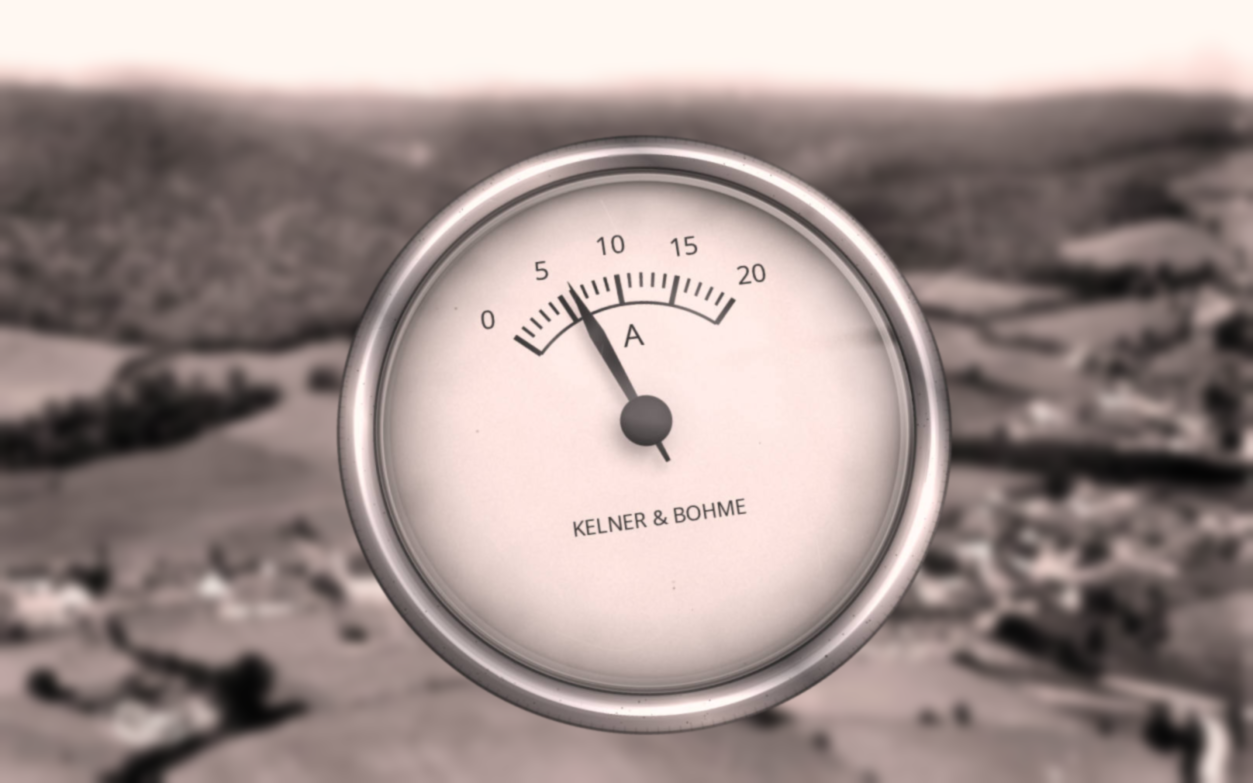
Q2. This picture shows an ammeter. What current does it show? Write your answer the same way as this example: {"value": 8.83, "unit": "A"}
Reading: {"value": 6, "unit": "A"}
